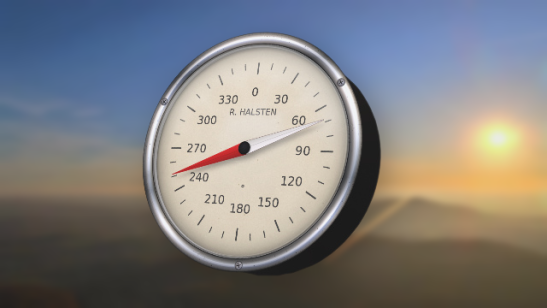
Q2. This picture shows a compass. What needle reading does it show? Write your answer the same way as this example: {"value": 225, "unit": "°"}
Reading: {"value": 250, "unit": "°"}
